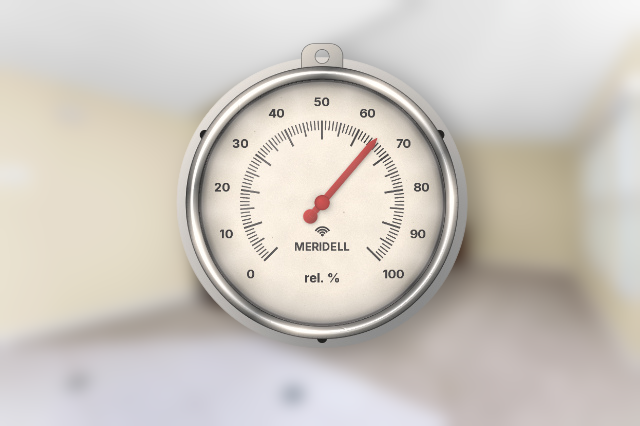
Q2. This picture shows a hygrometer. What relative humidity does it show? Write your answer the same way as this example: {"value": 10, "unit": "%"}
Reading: {"value": 65, "unit": "%"}
